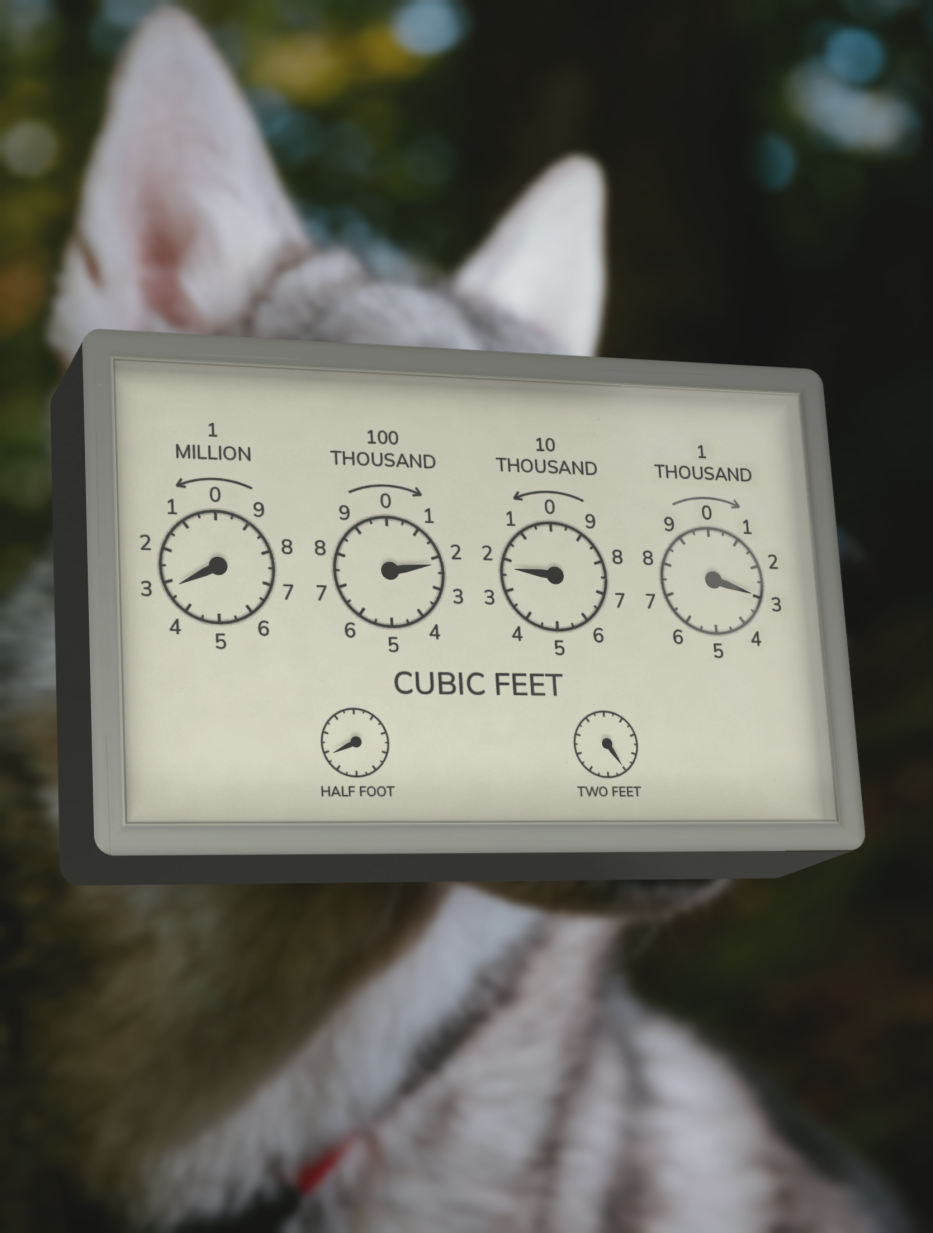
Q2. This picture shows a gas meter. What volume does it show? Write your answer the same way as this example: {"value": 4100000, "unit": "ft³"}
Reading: {"value": 322300, "unit": "ft³"}
